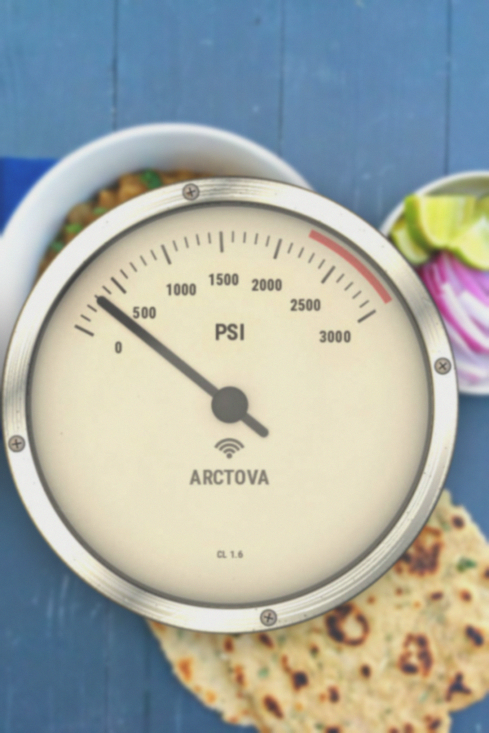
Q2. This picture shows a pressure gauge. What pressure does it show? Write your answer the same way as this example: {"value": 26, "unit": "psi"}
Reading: {"value": 300, "unit": "psi"}
